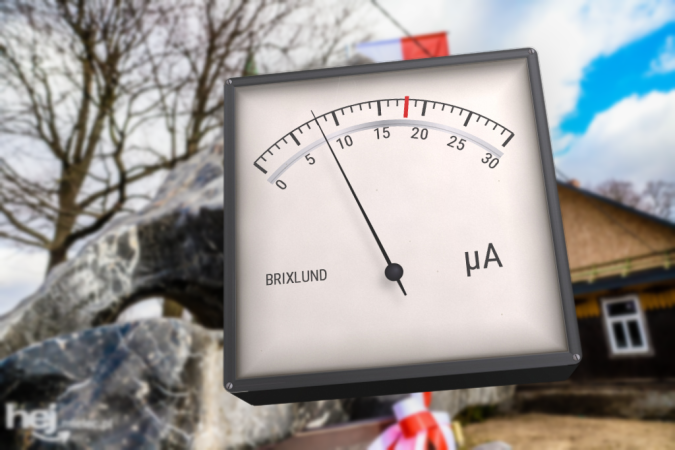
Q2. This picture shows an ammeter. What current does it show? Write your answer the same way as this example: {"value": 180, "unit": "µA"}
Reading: {"value": 8, "unit": "µA"}
